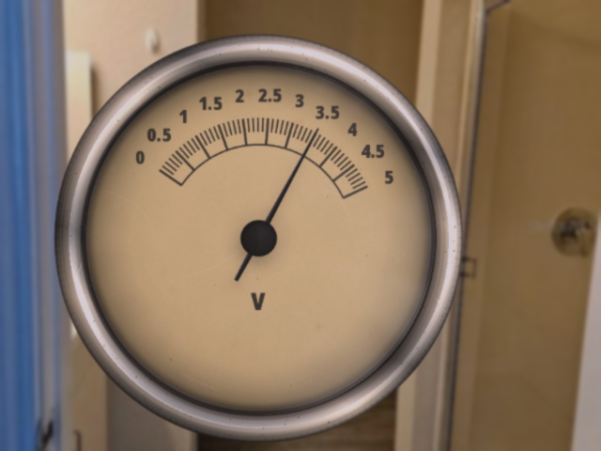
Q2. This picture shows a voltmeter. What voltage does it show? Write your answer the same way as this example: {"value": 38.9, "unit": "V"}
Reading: {"value": 3.5, "unit": "V"}
